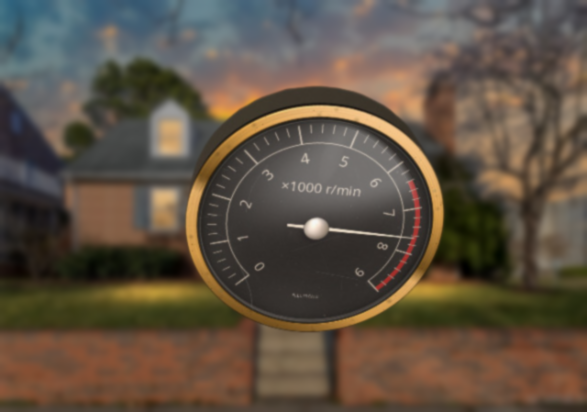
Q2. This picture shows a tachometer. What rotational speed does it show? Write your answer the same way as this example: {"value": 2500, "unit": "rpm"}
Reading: {"value": 7600, "unit": "rpm"}
